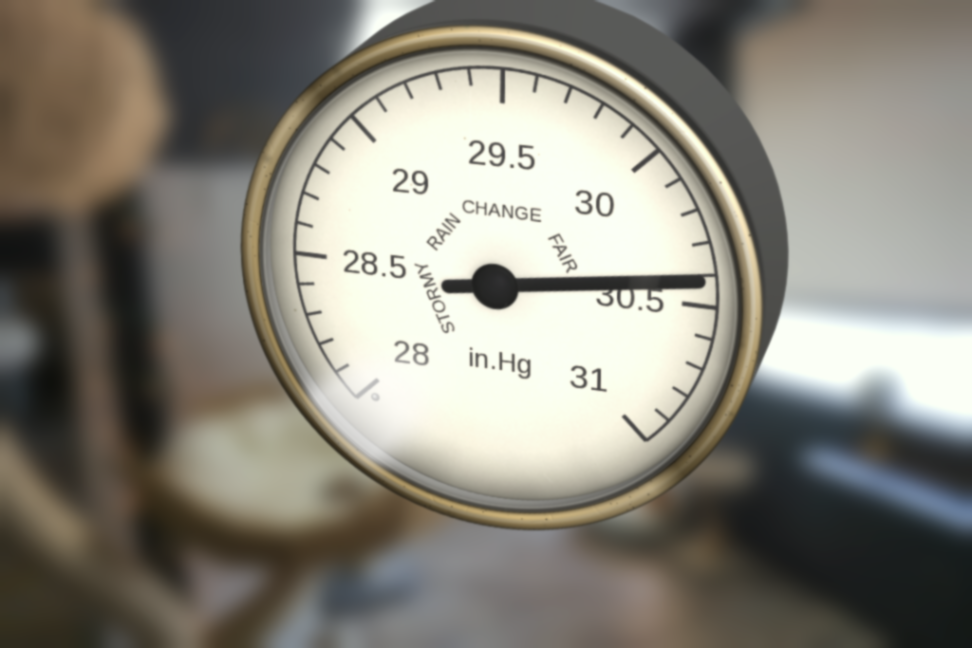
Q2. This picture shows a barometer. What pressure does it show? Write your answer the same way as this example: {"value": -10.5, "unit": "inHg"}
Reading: {"value": 30.4, "unit": "inHg"}
